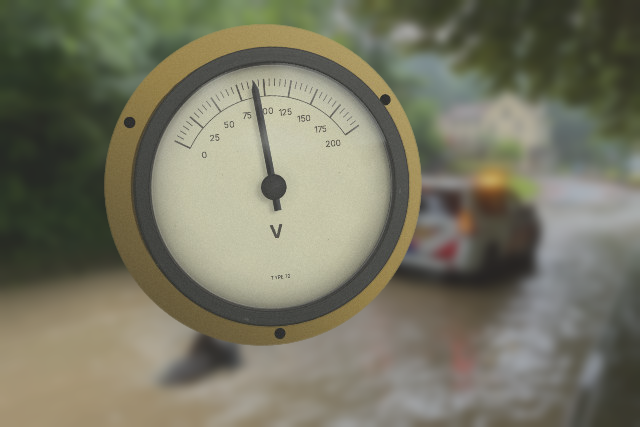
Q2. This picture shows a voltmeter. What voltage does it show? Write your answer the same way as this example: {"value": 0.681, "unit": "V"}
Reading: {"value": 90, "unit": "V"}
